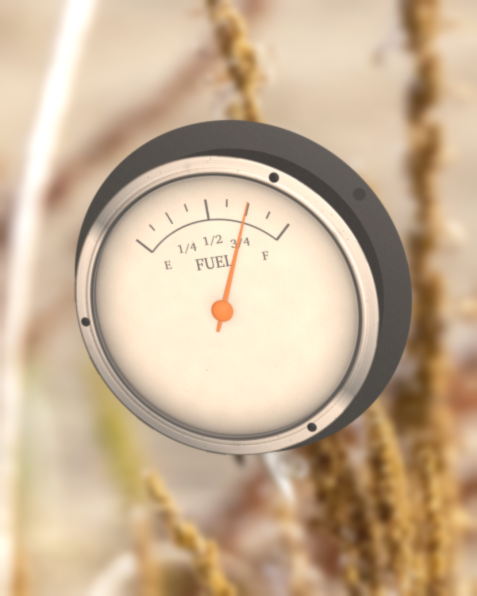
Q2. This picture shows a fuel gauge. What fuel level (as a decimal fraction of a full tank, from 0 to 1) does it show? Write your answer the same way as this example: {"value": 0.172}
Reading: {"value": 0.75}
